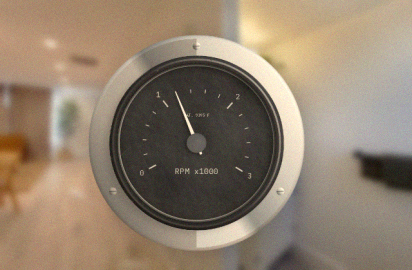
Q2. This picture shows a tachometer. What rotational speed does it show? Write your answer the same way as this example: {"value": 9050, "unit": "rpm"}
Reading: {"value": 1200, "unit": "rpm"}
